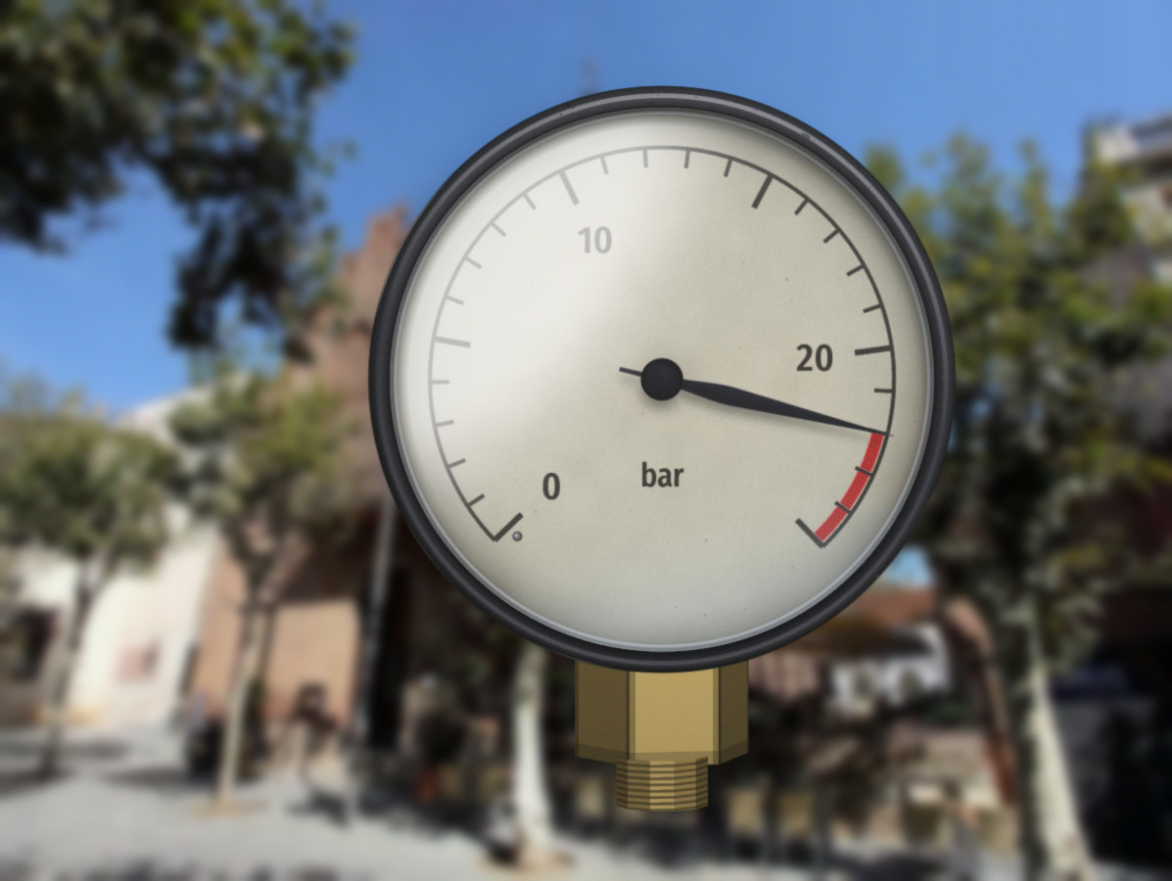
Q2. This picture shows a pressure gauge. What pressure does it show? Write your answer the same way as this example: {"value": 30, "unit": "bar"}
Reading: {"value": 22, "unit": "bar"}
